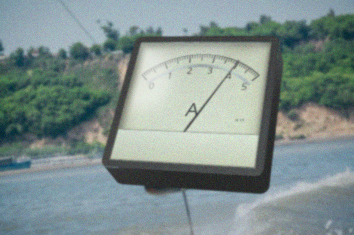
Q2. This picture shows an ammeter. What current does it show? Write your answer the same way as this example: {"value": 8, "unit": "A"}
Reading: {"value": 4, "unit": "A"}
